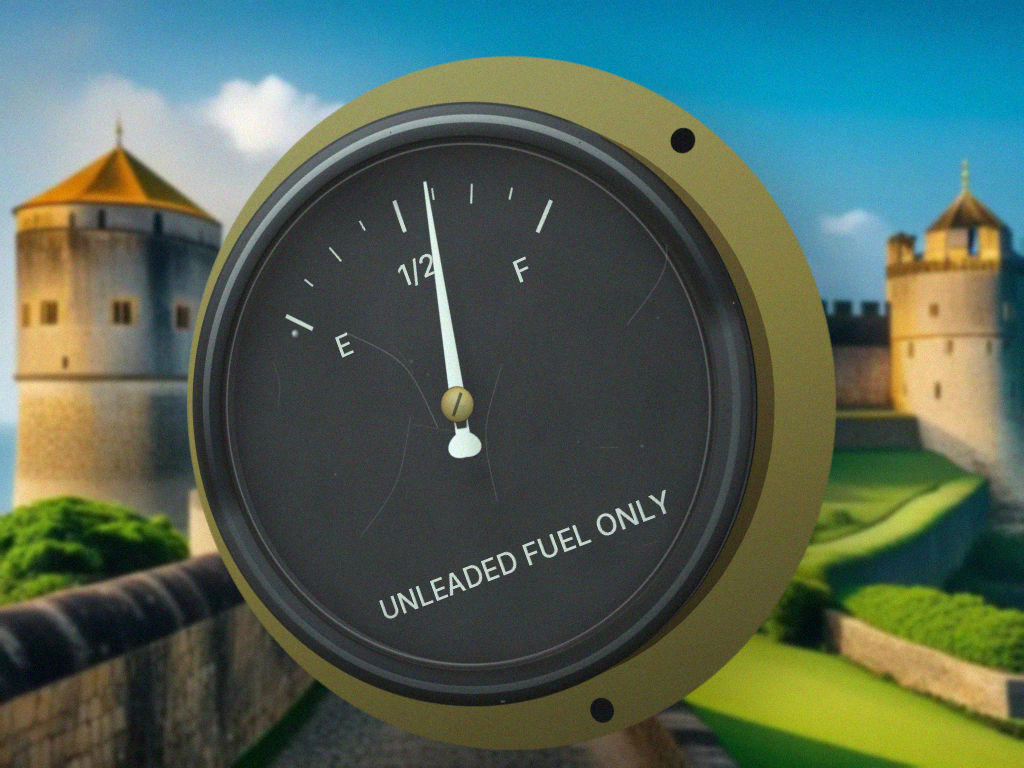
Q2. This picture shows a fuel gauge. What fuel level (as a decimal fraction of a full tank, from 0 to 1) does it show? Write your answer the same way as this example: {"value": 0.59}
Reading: {"value": 0.625}
